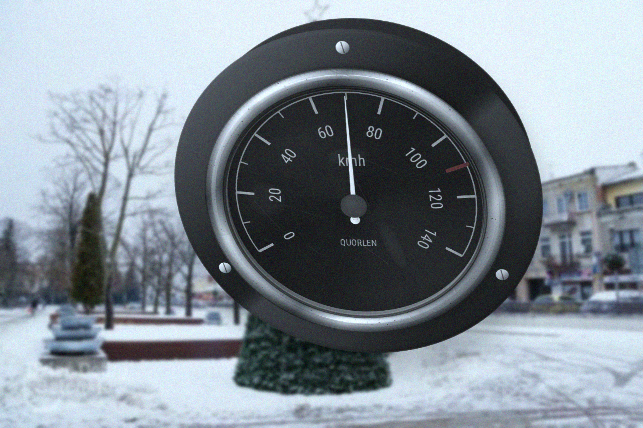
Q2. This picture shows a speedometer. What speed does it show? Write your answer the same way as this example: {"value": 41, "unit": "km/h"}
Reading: {"value": 70, "unit": "km/h"}
